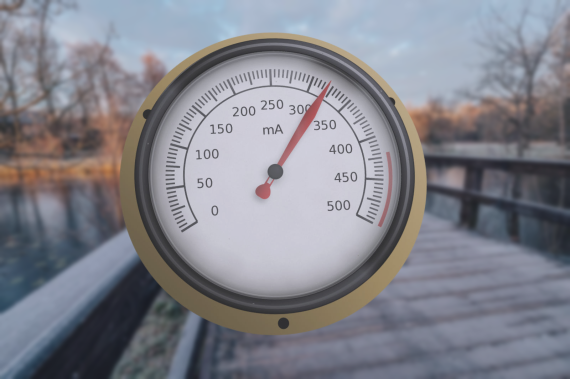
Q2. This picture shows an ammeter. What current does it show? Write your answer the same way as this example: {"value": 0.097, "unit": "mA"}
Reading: {"value": 320, "unit": "mA"}
